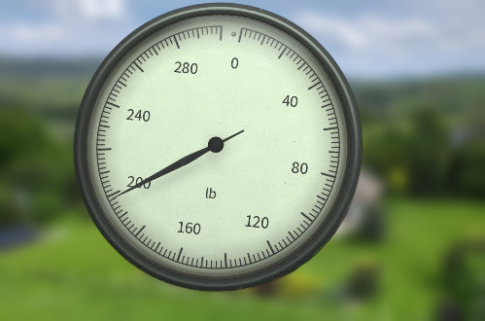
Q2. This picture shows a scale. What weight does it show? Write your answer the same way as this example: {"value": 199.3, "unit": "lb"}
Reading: {"value": 198, "unit": "lb"}
